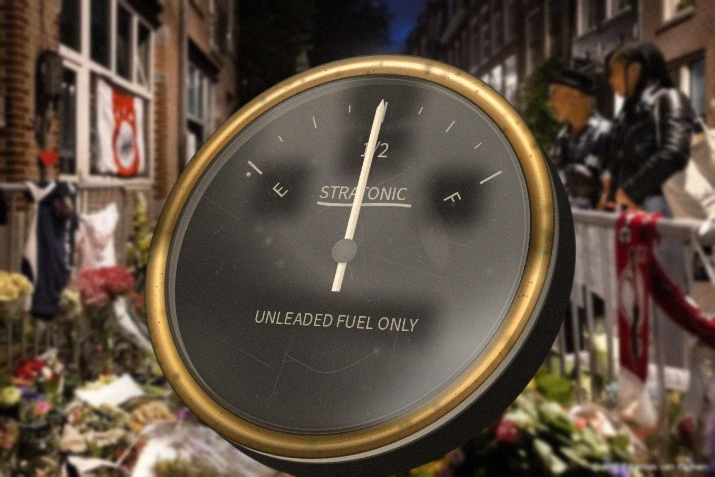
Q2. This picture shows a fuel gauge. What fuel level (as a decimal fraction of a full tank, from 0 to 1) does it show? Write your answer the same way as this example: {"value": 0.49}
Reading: {"value": 0.5}
